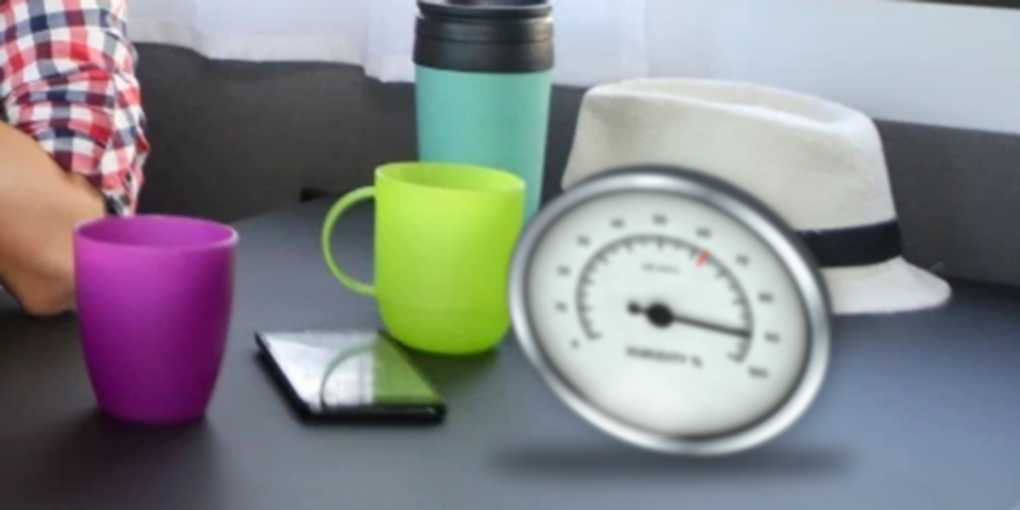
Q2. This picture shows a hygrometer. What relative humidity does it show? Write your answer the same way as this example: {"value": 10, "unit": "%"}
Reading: {"value": 90, "unit": "%"}
